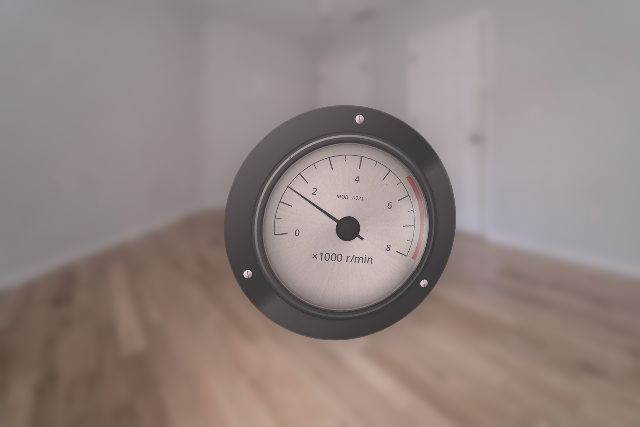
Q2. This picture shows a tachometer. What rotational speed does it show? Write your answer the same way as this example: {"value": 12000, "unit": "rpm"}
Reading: {"value": 1500, "unit": "rpm"}
